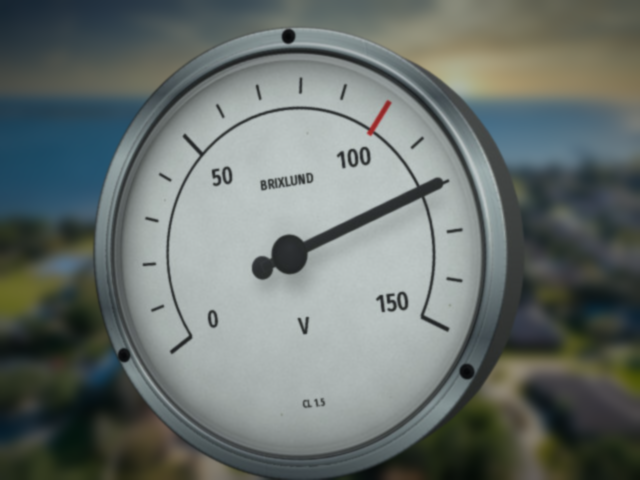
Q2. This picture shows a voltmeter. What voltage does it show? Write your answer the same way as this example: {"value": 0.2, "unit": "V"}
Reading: {"value": 120, "unit": "V"}
